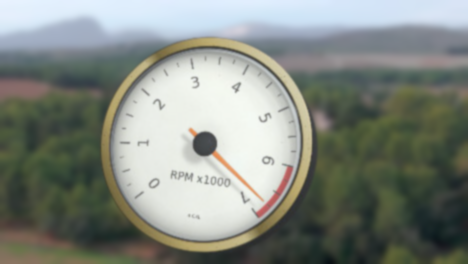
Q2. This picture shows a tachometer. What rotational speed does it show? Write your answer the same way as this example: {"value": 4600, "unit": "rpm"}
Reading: {"value": 6750, "unit": "rpm"}
